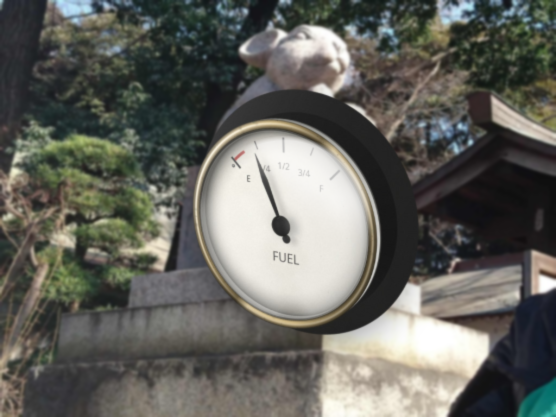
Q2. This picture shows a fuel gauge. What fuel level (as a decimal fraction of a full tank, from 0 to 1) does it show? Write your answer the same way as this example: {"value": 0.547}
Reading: {"value": 0.25}
